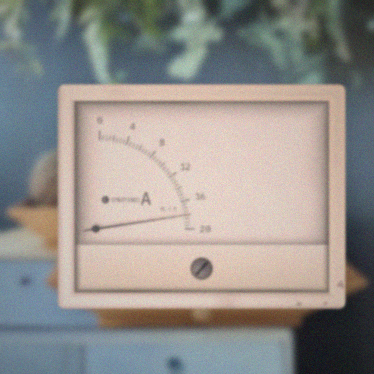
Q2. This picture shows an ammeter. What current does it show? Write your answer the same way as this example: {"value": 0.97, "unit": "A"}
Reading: {"value": 18, "unit": "A"}
